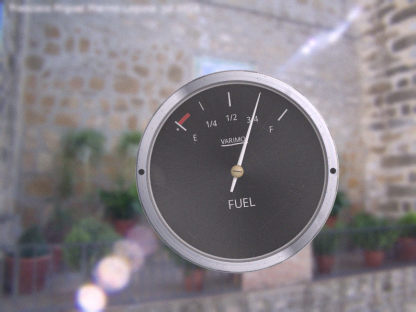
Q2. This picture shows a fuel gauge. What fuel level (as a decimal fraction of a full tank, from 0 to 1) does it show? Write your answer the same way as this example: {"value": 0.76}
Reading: {"value": 0.75}
